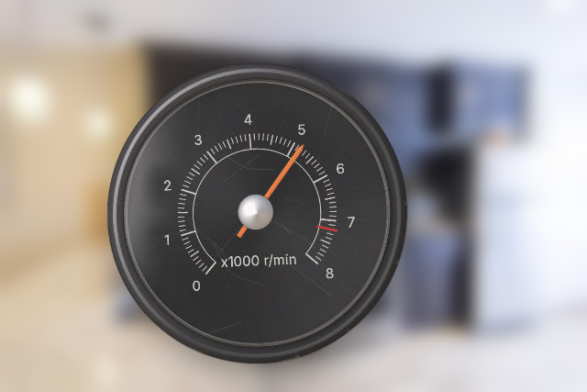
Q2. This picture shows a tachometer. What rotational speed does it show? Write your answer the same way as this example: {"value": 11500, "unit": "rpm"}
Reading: {"value": 5200, "unit": "rpm"}
